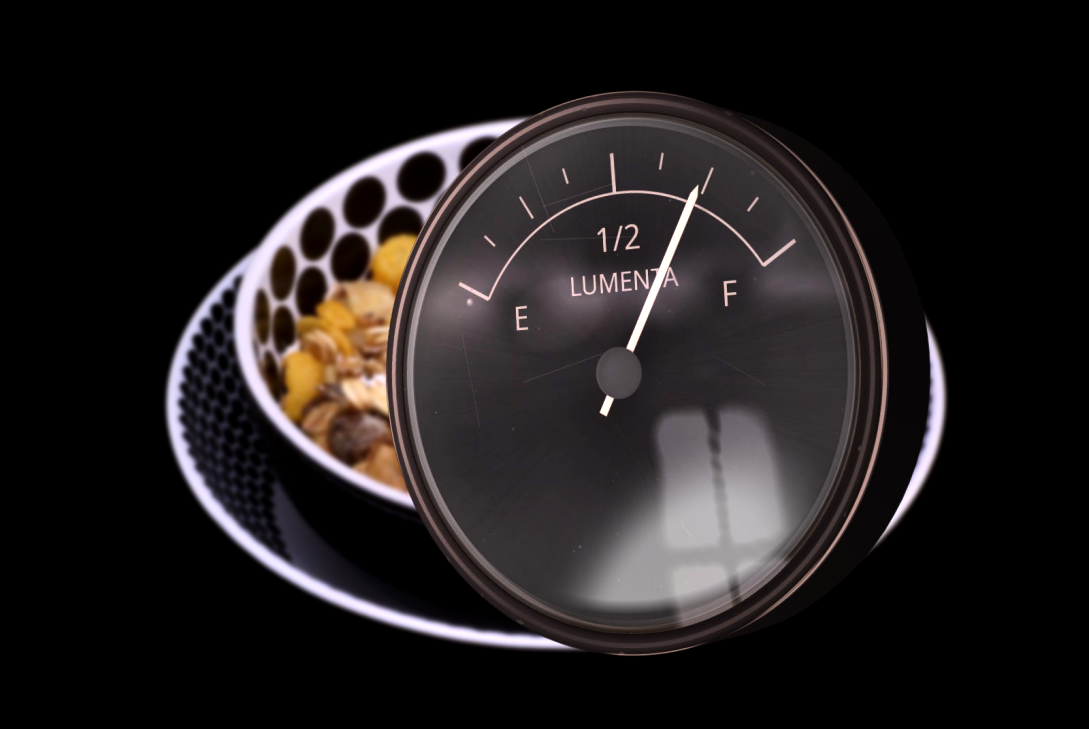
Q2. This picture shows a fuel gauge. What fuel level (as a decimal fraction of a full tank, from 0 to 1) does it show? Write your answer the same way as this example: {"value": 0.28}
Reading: {"value": 0.75}
